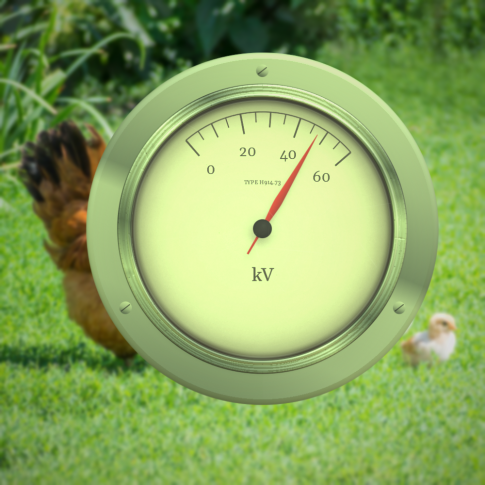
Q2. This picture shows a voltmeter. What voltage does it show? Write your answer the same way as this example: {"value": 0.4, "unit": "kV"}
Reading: {"value": 47.5, "unit": "kV"}
